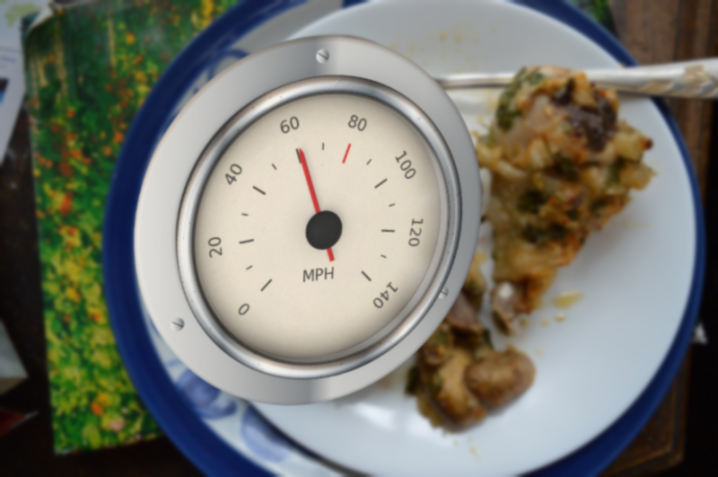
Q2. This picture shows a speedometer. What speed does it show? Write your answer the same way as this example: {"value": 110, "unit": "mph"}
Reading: {"value": 60, "unit": "mph"}
